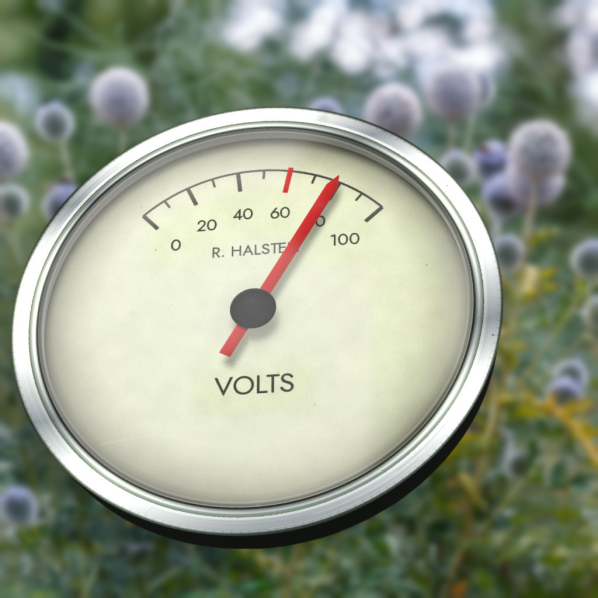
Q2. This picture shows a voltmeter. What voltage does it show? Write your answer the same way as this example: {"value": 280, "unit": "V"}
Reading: {"value": 80, "unit": "V"}
